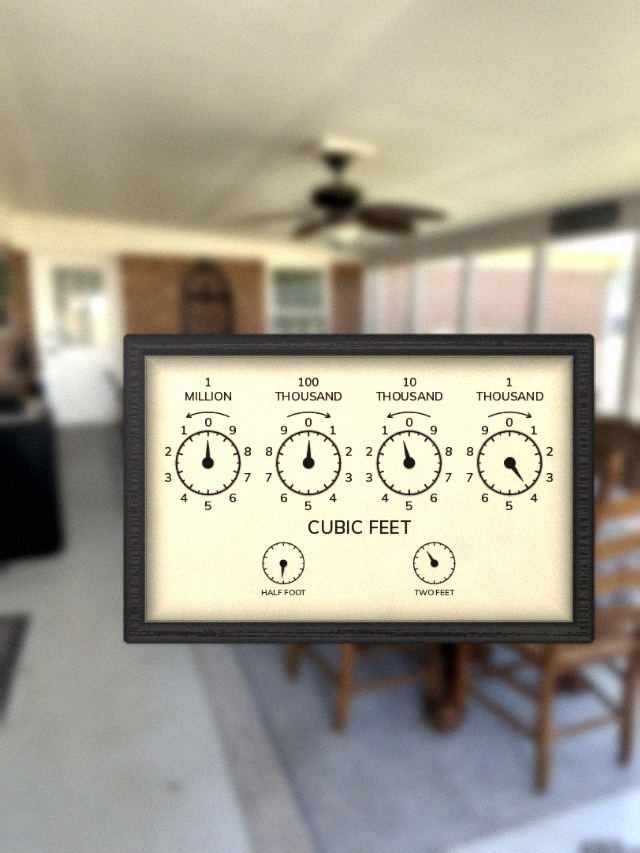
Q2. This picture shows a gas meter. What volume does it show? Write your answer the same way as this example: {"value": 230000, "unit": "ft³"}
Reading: {"value": 400, "unit": "ft³"}
